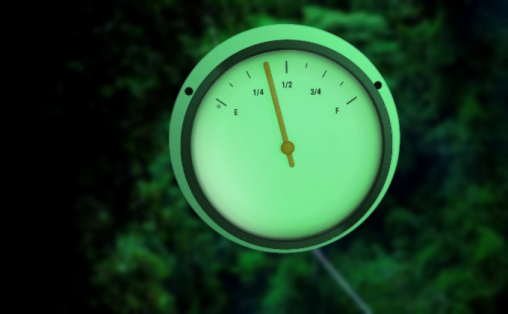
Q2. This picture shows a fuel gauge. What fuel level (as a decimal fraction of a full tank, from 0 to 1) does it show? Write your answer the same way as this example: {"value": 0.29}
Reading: {"value": 0.375}
